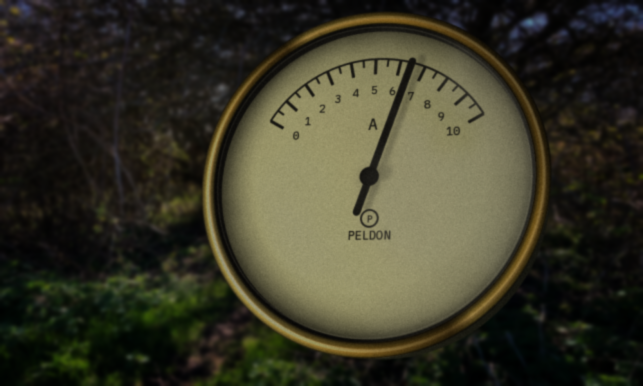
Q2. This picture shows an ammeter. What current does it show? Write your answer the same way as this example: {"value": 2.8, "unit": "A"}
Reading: {"value": 6.5, "unit": "A"}
